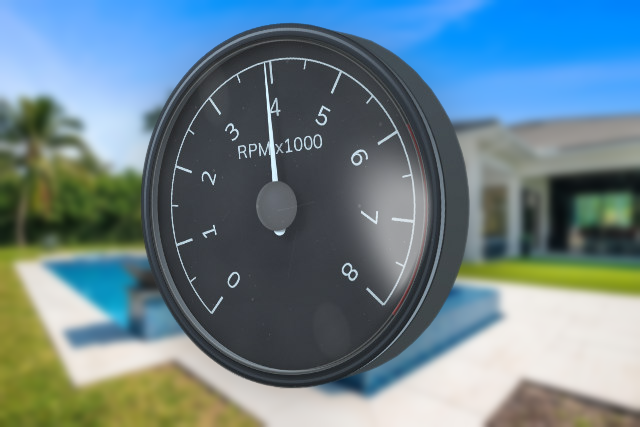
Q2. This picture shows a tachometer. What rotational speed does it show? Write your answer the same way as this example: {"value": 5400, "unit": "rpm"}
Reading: {"value": 4000, "unit": "rpm"}
